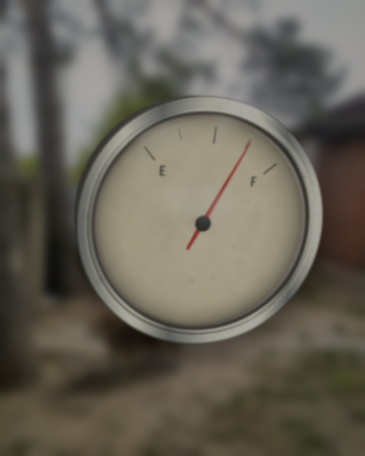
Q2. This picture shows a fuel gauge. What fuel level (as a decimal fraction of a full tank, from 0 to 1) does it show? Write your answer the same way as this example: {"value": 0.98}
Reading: {"value": 0.75}
